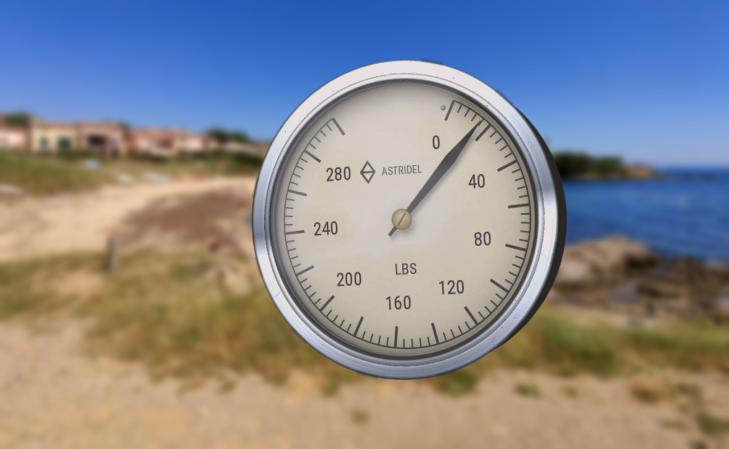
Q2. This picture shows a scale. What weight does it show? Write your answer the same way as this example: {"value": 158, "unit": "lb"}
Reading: {"value": 16, "unit": "lb"}
